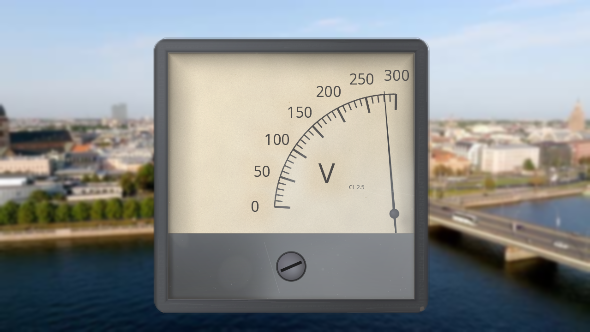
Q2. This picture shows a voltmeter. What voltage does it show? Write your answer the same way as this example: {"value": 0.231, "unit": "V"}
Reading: {"value": 280, "unit": "V"}
